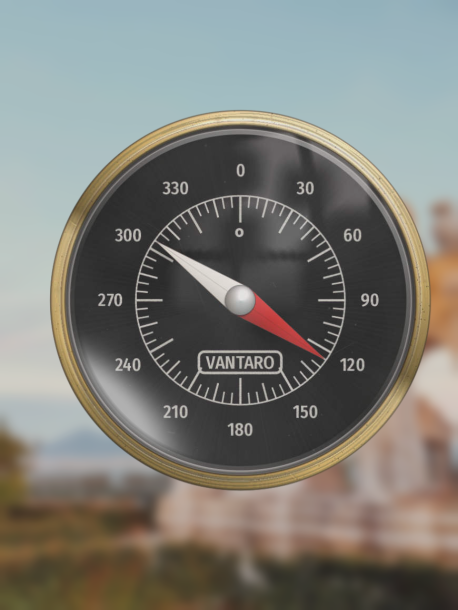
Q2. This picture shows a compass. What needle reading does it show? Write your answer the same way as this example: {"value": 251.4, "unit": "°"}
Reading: {"value": 125, "unit": "°"}
